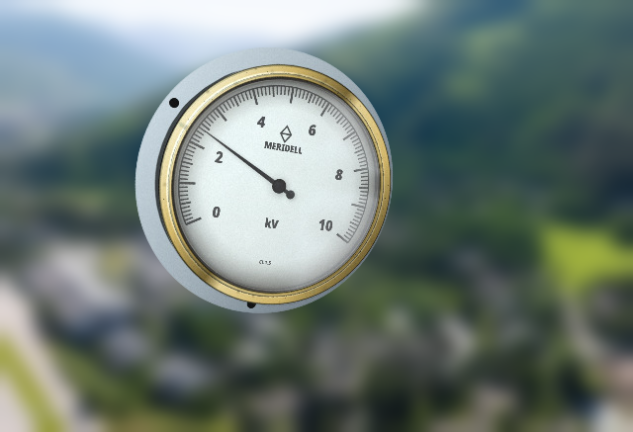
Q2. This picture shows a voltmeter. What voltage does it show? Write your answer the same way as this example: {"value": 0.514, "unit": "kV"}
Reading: {"value": 2.4, "unit": "kV"}
